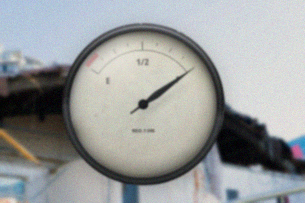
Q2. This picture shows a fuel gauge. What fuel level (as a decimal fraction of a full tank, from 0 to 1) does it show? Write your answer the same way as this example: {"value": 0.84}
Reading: {"value": 1}
